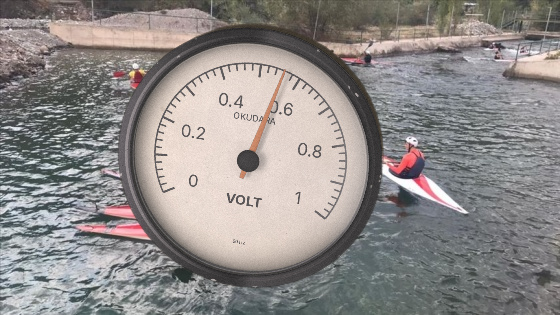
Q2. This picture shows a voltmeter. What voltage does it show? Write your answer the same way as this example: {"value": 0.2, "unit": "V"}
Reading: {"value": 0.56, "unit": "V"}
